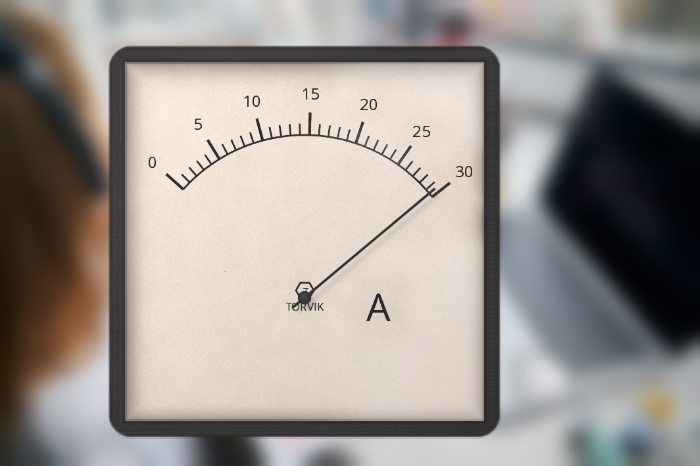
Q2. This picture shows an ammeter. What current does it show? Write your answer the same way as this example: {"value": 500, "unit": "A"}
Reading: {"value": 29.5, "unit": "A"}
